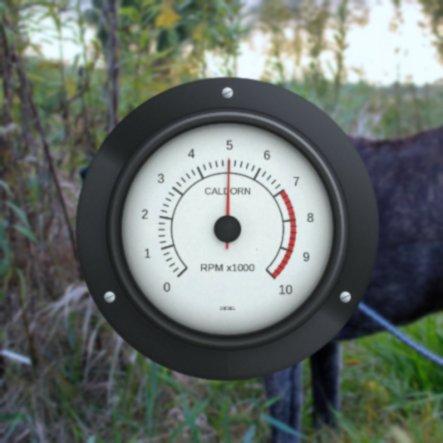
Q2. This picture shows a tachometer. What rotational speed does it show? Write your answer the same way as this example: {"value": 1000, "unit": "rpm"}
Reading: {"value": 5000, "unit": "rpm"}
